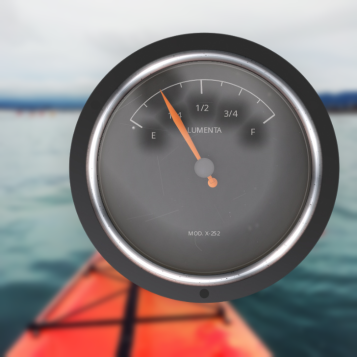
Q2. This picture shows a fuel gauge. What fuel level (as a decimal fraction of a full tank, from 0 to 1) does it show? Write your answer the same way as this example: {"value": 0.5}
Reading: {"value": 0.25}
